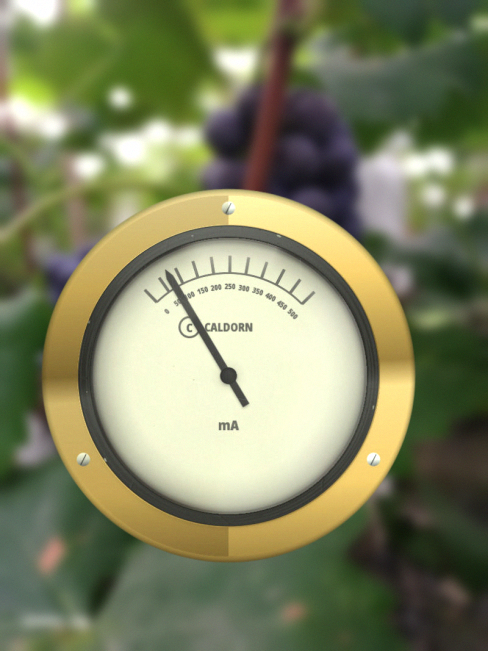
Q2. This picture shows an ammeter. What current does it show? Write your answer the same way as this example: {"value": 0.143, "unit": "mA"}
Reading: {"value": 75, "unit": "mA"}
